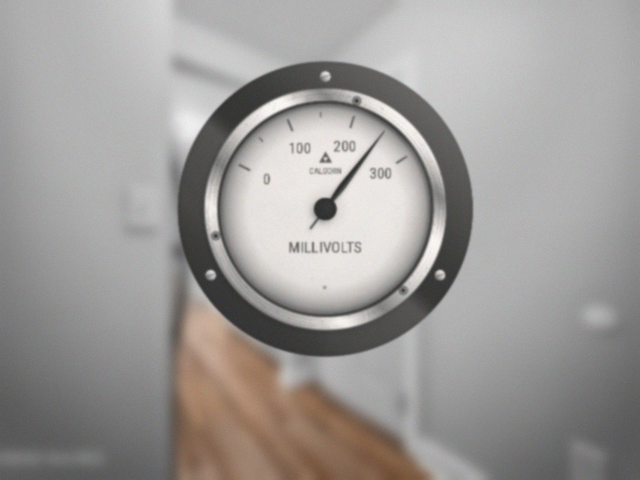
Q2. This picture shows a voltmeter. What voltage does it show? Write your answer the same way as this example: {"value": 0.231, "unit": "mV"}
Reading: {"value": 250, "unit": "mV"}
